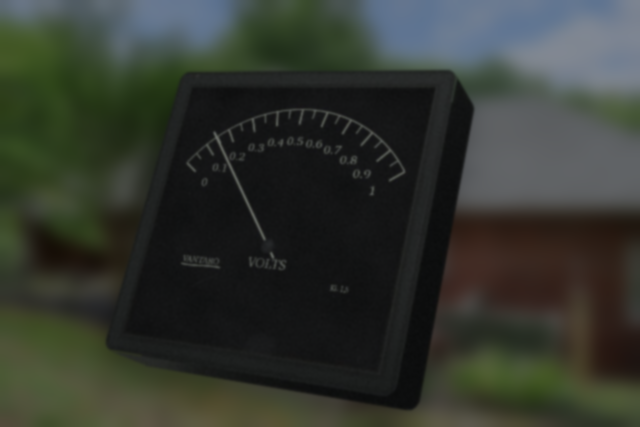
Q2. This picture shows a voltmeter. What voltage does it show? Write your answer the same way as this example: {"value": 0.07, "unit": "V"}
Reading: {"value": 0.15, "unit": "V"}
